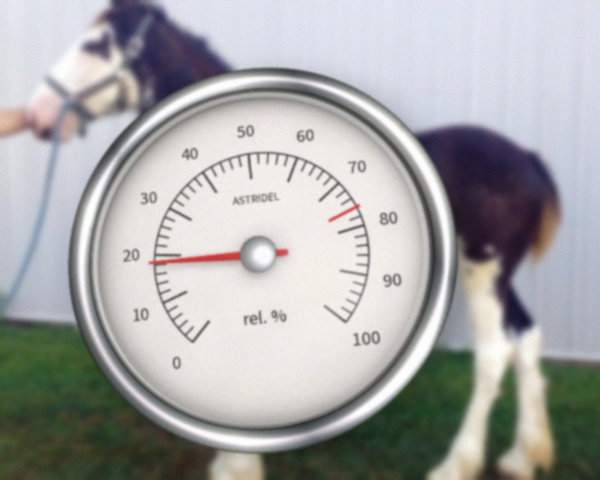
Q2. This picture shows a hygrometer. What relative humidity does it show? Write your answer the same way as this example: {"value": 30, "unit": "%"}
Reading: {"value": 18, "unit": "%"}
